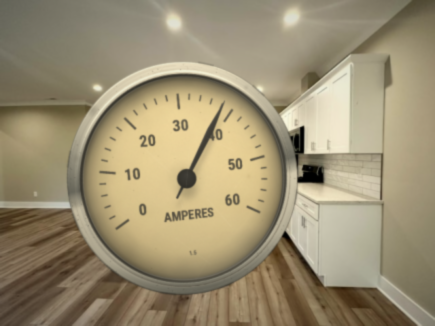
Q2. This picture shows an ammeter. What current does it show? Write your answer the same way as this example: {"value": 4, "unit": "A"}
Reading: {"value": 38, "unit": "A"}
